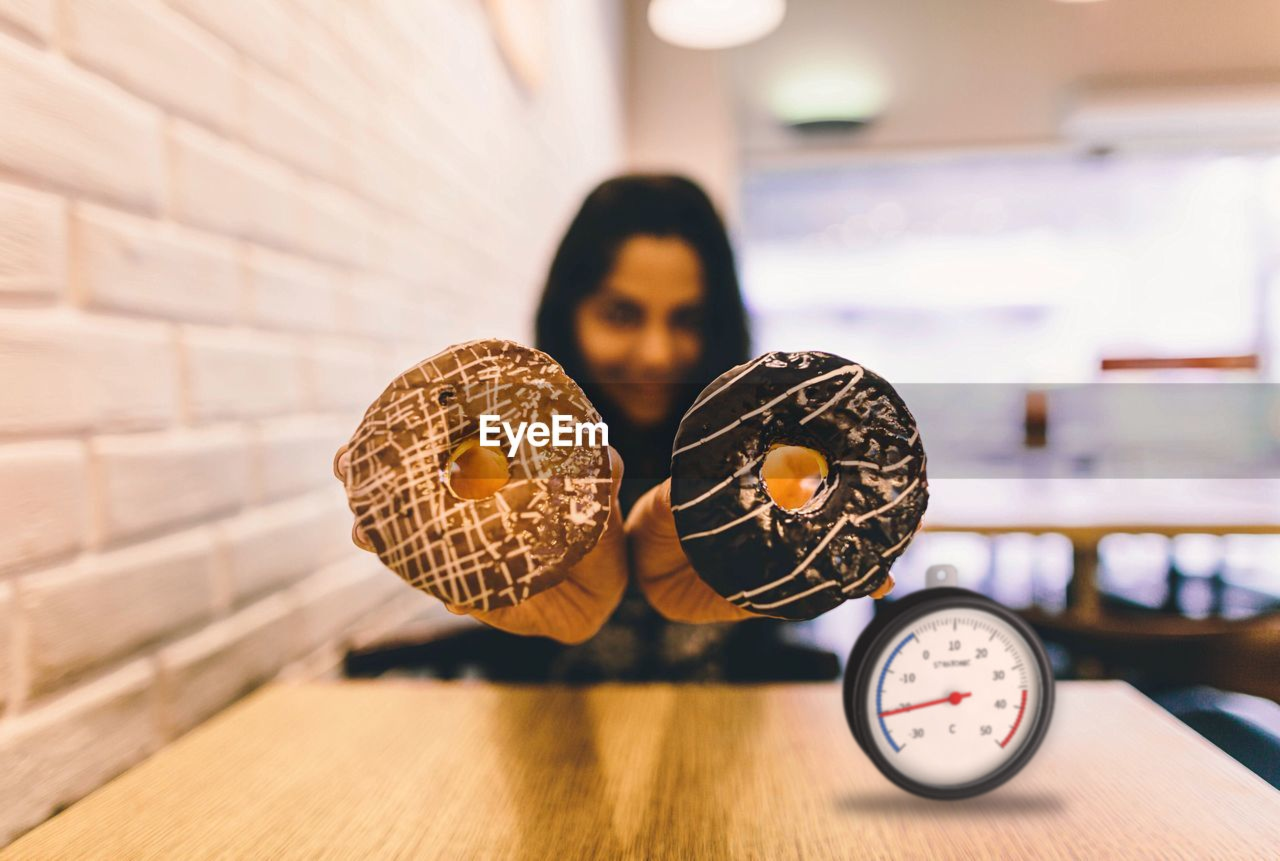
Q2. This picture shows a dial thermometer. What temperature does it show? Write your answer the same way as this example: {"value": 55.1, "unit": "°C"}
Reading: {"value": -20, "unit": "°C"}
